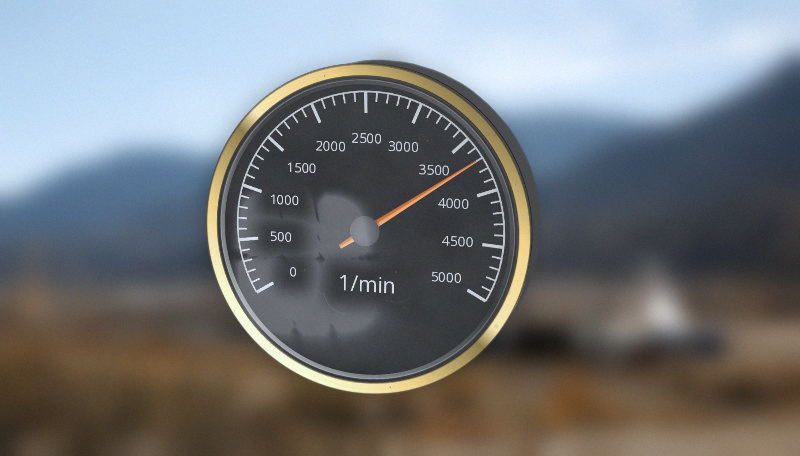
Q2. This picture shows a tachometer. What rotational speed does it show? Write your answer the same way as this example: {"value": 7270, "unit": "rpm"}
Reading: {"value": 3700, "unit": "rpm"}
